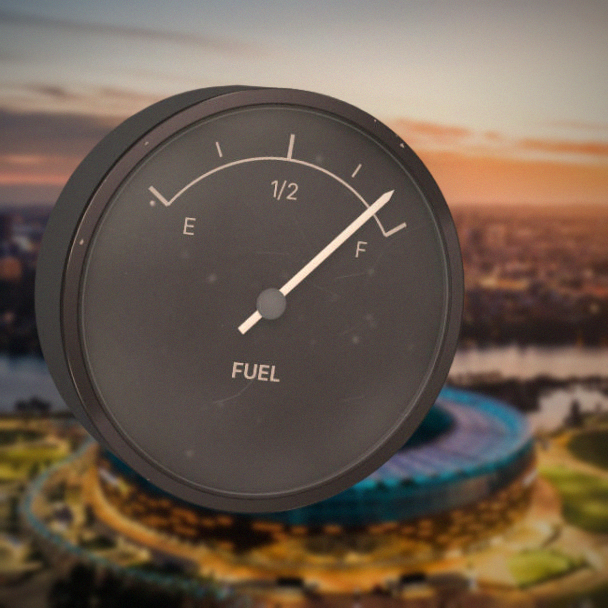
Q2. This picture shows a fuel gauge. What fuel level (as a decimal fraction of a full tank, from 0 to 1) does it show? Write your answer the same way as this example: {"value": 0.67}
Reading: {"value": 0.875}
